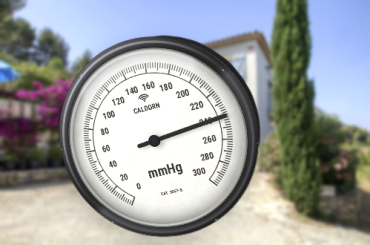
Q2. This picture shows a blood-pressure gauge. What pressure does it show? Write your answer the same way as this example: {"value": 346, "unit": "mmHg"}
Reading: {"value": 240, "unit": "mmHg"}
